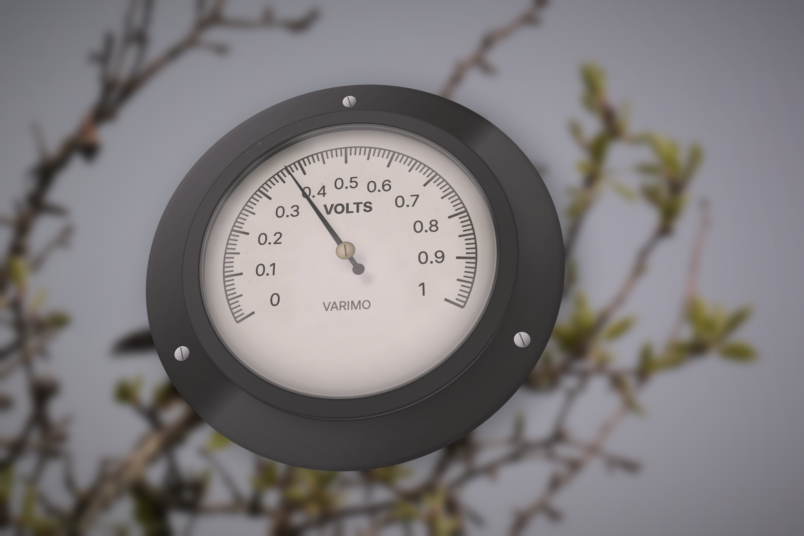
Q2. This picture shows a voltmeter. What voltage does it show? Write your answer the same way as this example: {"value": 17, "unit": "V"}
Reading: {"value": 0.37, "unit": "V"}
